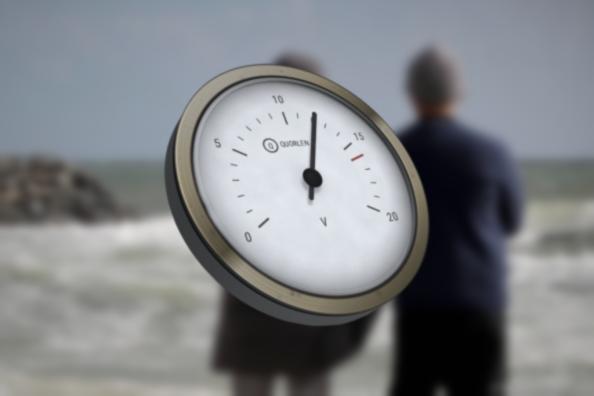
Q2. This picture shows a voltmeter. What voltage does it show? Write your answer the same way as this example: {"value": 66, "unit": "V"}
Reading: {"value": 12, "unit": "V"}
